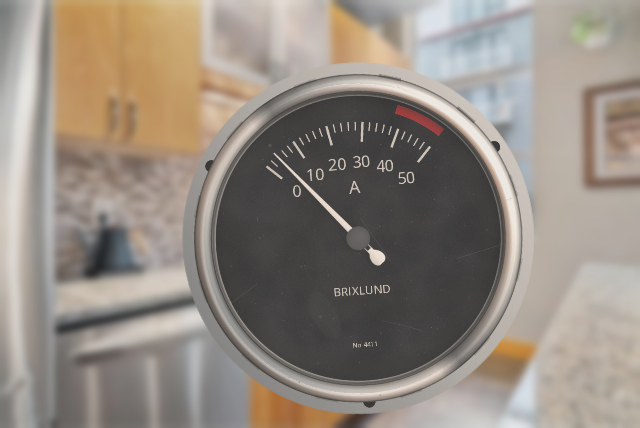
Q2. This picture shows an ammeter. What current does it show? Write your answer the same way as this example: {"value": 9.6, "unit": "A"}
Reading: {"value": 4, "unit": "A"}
